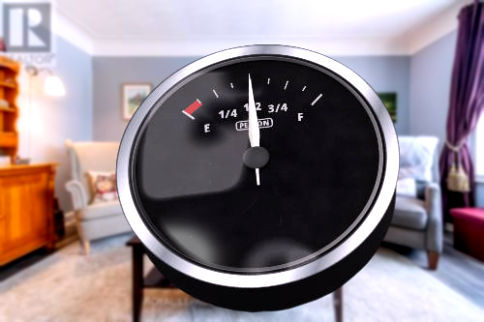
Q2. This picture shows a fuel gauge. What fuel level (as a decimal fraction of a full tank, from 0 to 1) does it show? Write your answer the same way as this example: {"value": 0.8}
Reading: {"value": 0.5}
